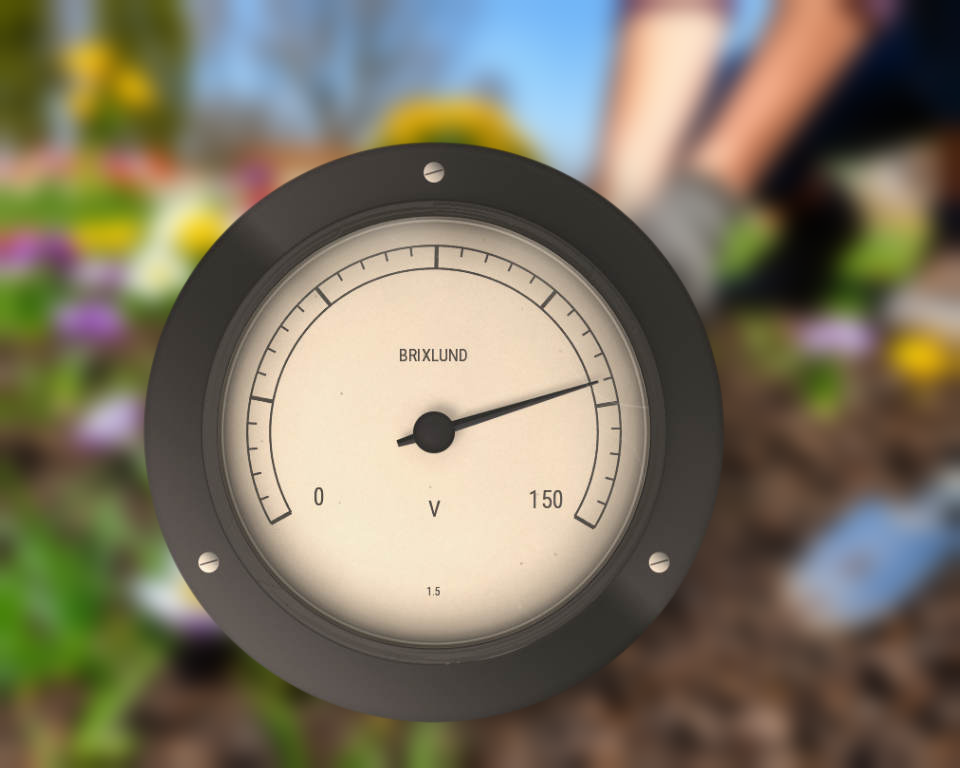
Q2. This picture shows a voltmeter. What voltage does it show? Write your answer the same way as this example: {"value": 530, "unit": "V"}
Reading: {"value": 120, "unit": "V"}
